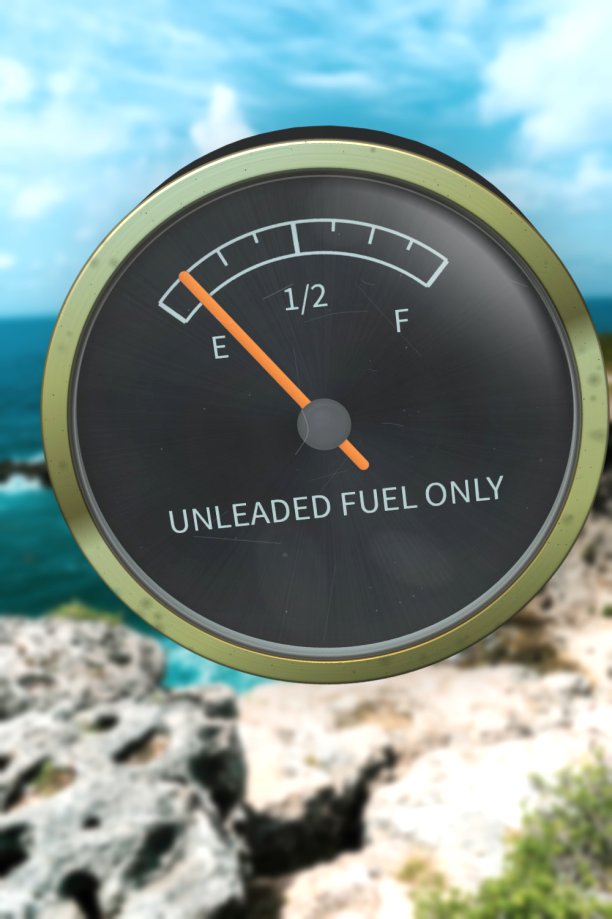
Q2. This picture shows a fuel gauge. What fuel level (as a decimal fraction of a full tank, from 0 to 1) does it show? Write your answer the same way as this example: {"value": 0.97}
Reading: {"value": 0.125}
